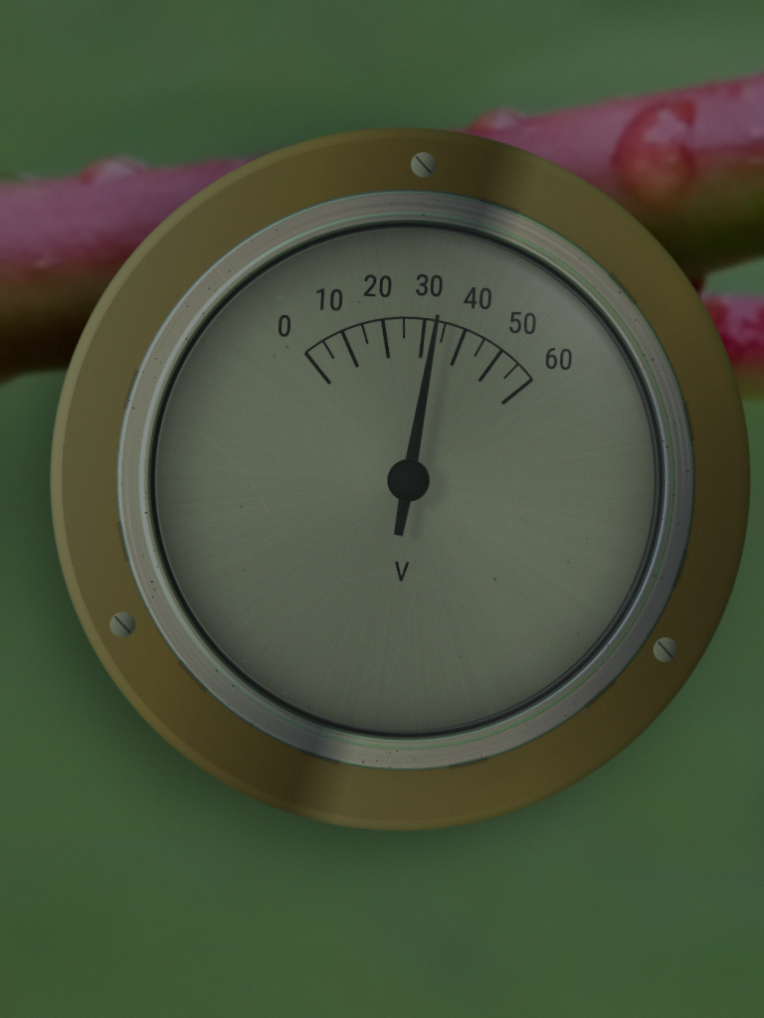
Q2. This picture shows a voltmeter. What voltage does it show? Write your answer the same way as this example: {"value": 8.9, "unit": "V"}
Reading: {"value": 32.5, "unit": "V"}
